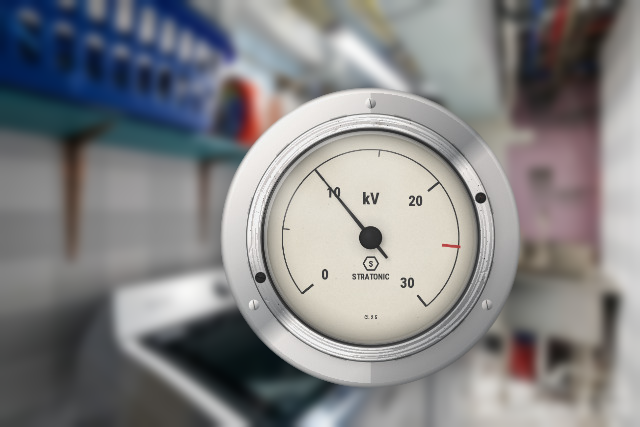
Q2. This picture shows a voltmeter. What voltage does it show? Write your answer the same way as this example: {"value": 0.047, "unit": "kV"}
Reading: {"value": 10, "unit": "kV"}
